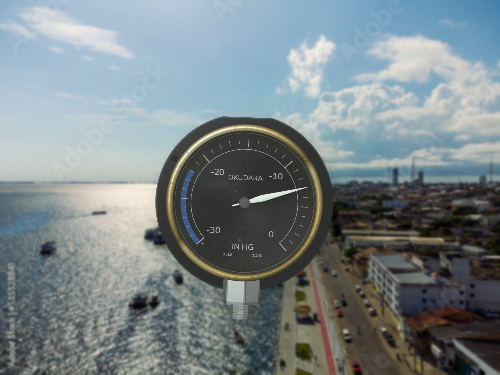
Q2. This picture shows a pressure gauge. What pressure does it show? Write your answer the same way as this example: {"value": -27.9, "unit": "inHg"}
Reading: {"value": -7, "unit": "inHg"}
